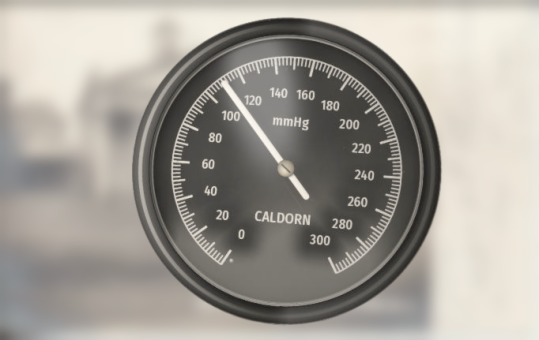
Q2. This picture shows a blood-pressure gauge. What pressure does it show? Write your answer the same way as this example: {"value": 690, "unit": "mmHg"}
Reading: {"value": 110, "unit": "mmHg"}
